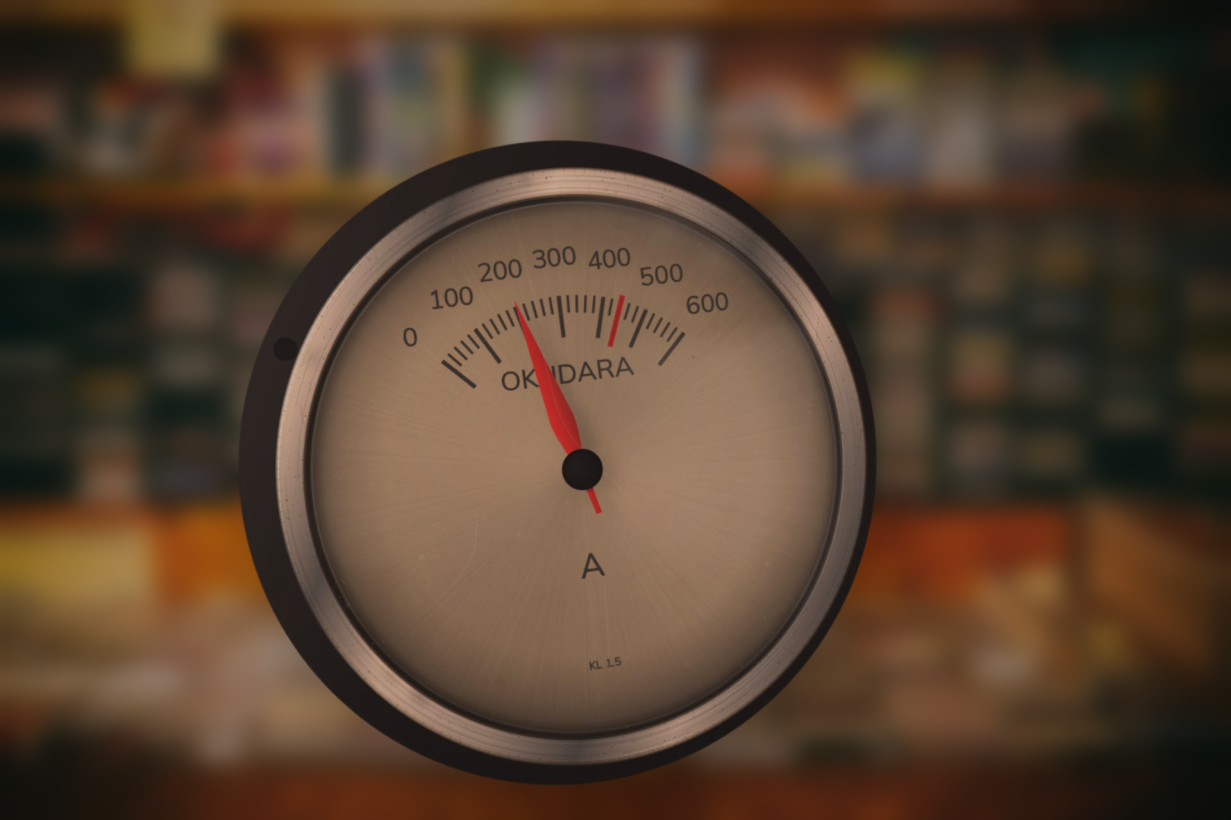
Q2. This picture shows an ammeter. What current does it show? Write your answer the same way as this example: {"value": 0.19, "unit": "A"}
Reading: {"value": 200, "unit": "A"}
